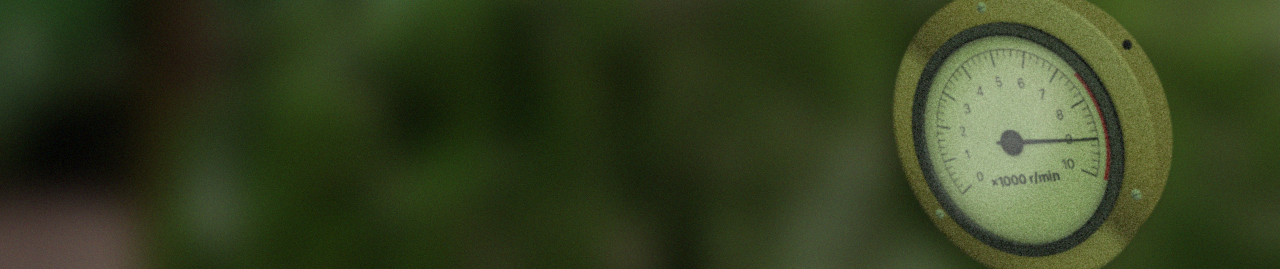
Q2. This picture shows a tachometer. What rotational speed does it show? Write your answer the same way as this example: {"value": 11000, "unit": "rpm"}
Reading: {"value": 9000, "unit": "rpm"}
